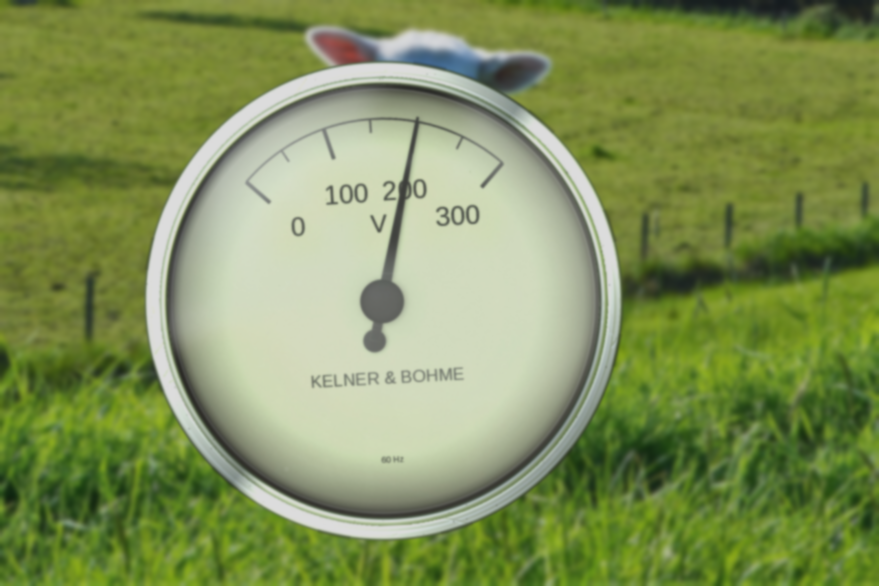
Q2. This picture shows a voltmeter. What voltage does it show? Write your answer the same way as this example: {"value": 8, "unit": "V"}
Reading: {"value": 200, "unit": "V"}
